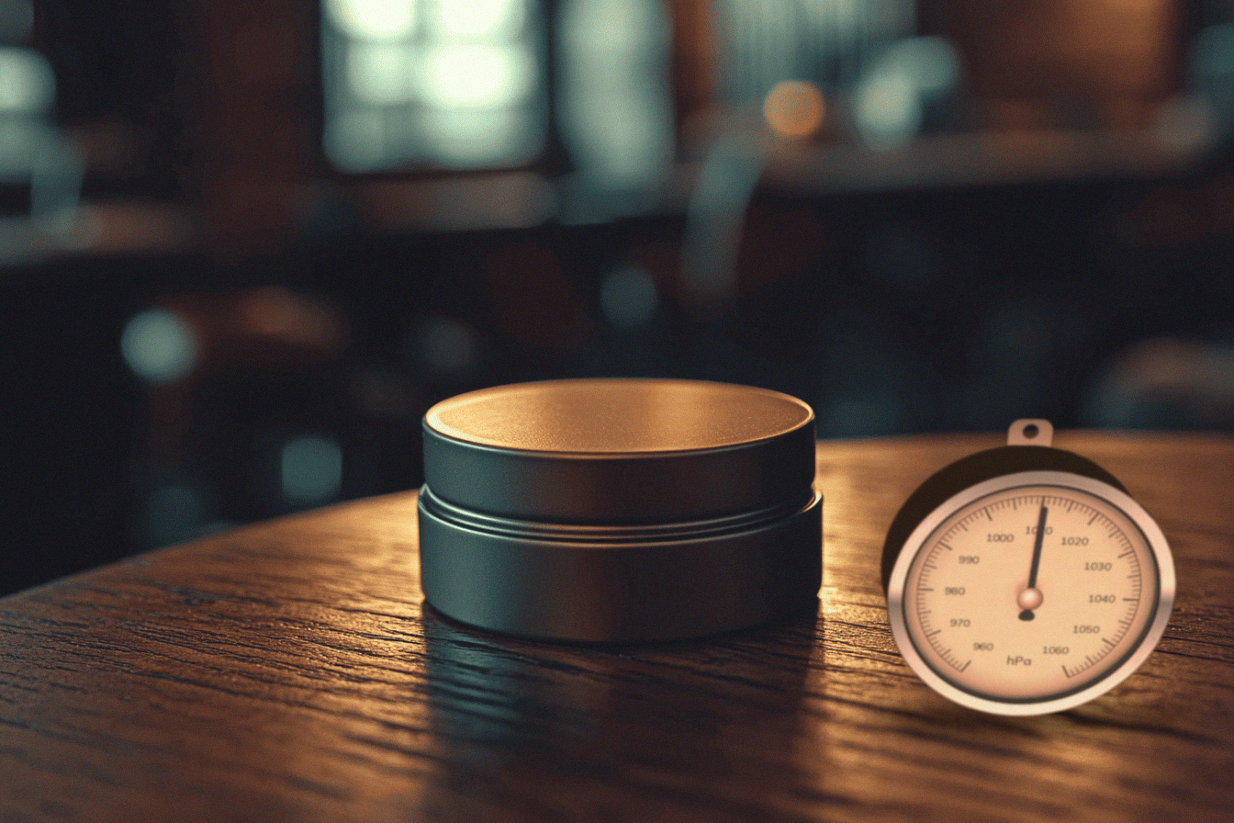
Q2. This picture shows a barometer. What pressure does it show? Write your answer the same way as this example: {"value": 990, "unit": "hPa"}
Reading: {"value": 1010, "unit": "hPa"}
